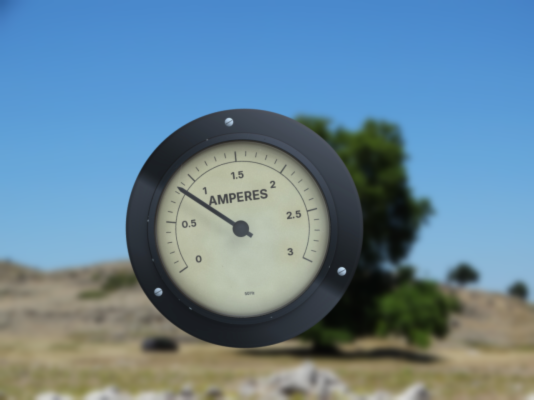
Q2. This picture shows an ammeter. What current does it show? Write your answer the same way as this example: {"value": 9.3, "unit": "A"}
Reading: {"value": 0.85, "unit": "A"}
